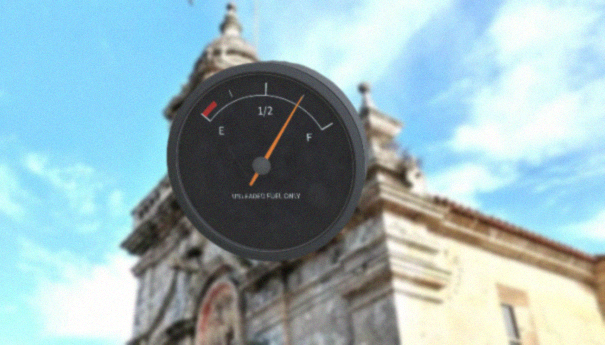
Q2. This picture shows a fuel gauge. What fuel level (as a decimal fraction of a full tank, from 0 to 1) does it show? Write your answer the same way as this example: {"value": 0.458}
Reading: {"value": 0.75}
